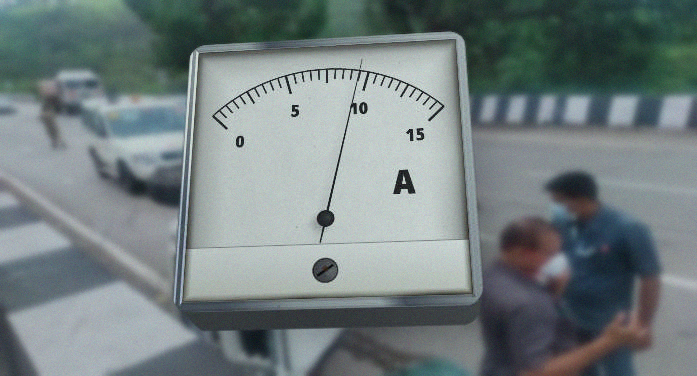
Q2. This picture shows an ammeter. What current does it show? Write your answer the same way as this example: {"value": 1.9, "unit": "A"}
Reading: {"value": 9.5, "unit": "A"}
